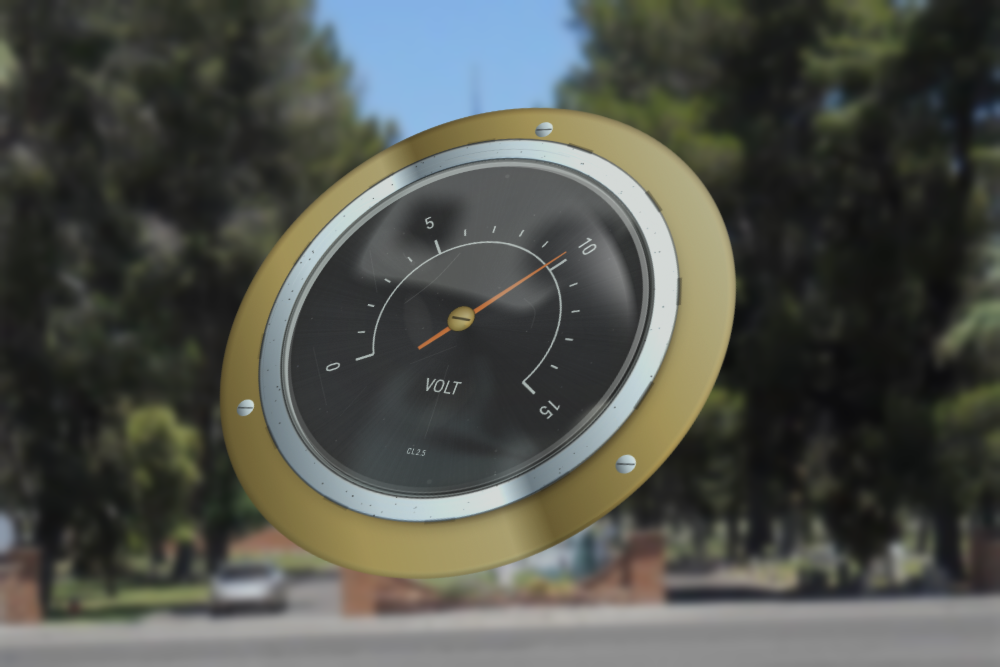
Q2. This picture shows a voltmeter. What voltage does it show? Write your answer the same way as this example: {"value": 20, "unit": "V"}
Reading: {"value": 10, "unit": "V"}
